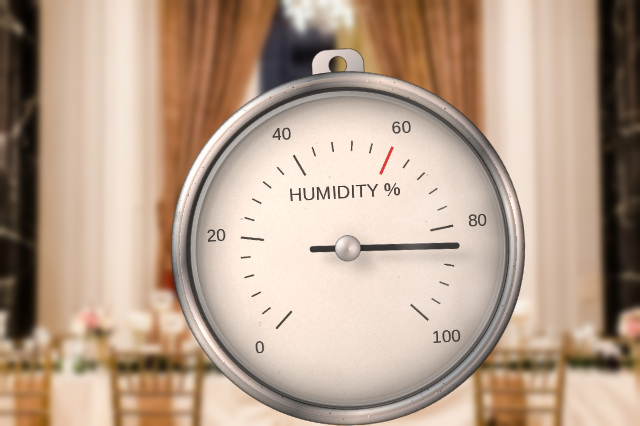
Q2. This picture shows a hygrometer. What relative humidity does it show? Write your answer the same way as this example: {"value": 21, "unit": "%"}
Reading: {"value": 84, "unit": "%"}
